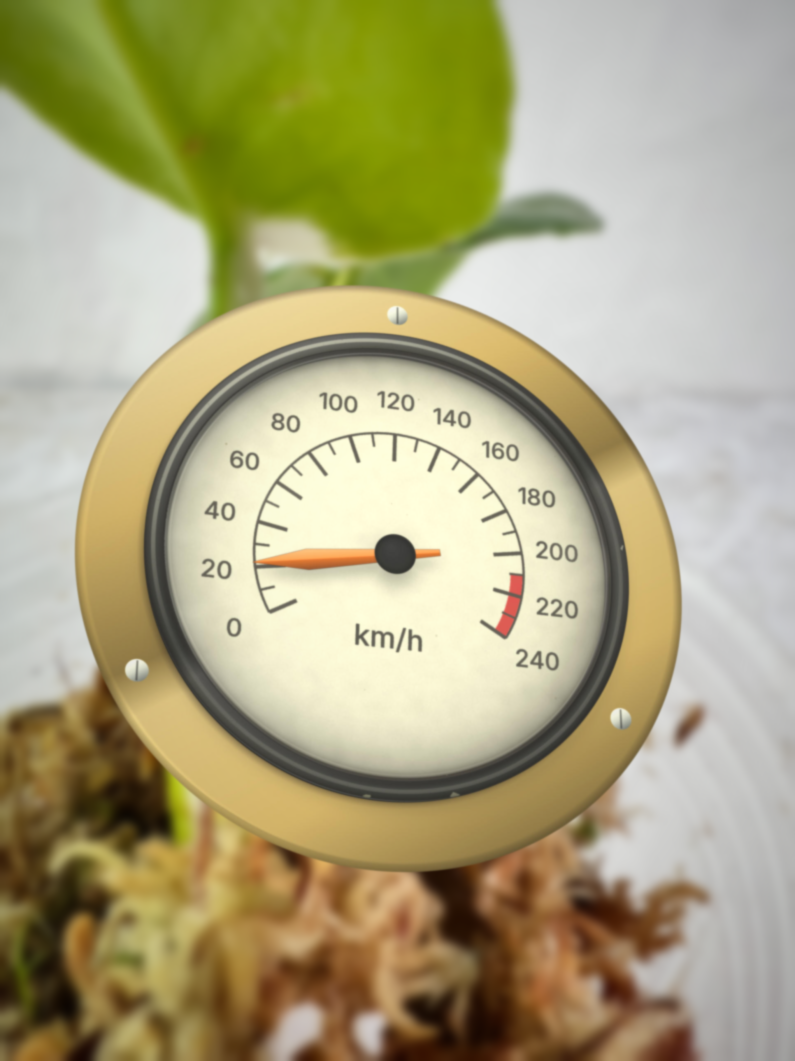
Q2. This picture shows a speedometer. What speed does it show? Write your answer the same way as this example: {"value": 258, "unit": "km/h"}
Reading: {"value": 20, "unit": "km/h"}
